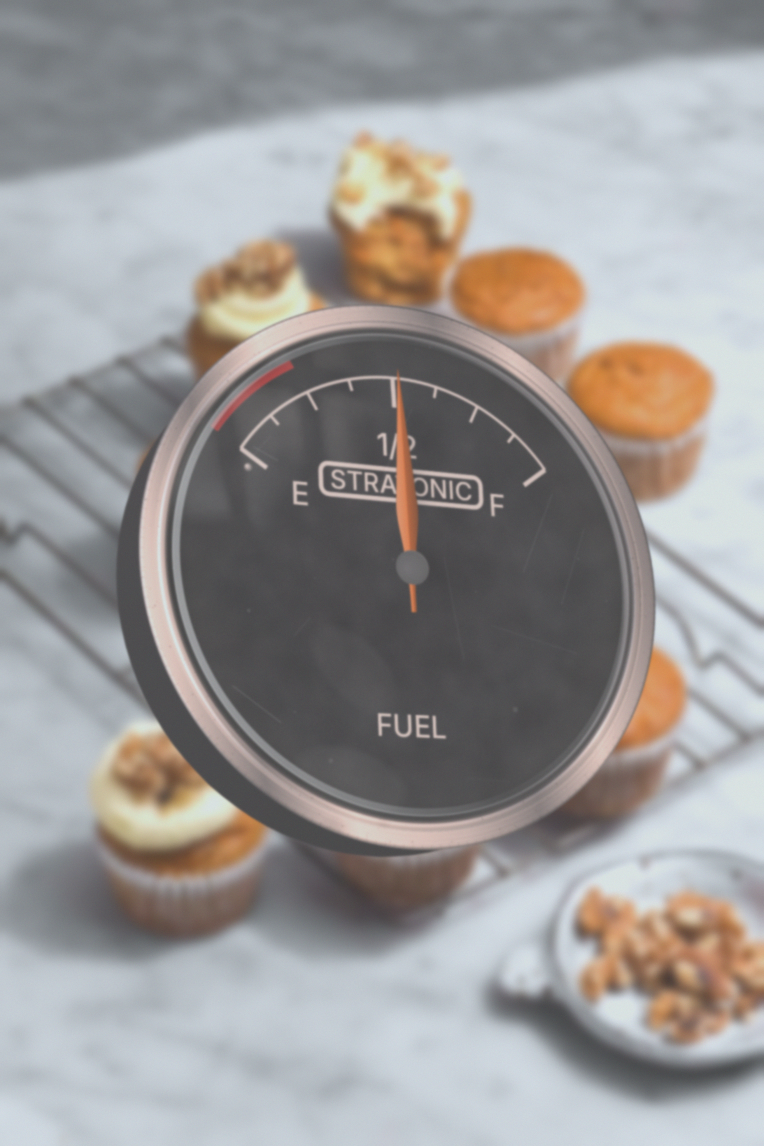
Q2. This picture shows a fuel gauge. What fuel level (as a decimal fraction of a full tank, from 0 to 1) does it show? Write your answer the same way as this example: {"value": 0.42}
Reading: {"value": 0.5}
